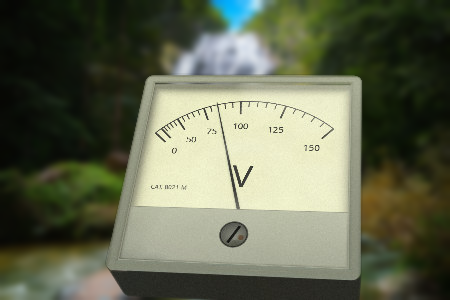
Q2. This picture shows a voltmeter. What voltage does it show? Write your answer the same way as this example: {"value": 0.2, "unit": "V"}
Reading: {"value": 85, "unit": "V"}
